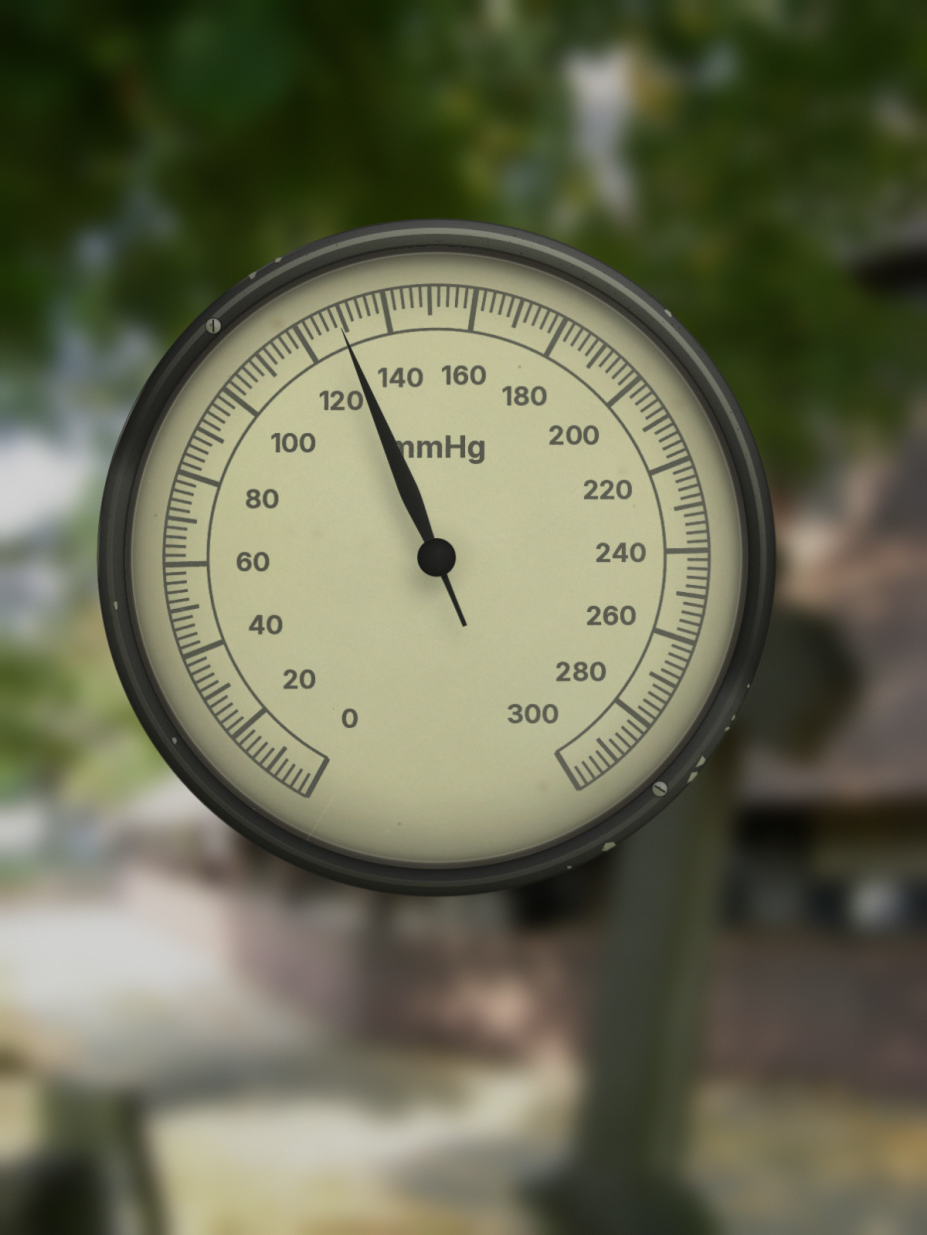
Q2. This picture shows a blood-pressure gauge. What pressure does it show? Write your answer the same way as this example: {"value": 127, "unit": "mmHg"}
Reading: {"value": 129, "unit": "mmHg"}
